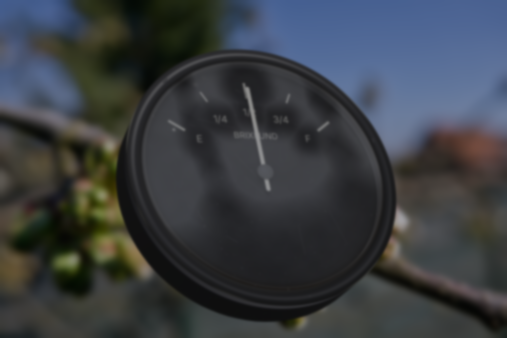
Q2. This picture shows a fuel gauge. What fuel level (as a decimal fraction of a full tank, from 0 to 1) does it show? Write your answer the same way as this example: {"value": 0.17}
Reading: {"value": 0.5}
